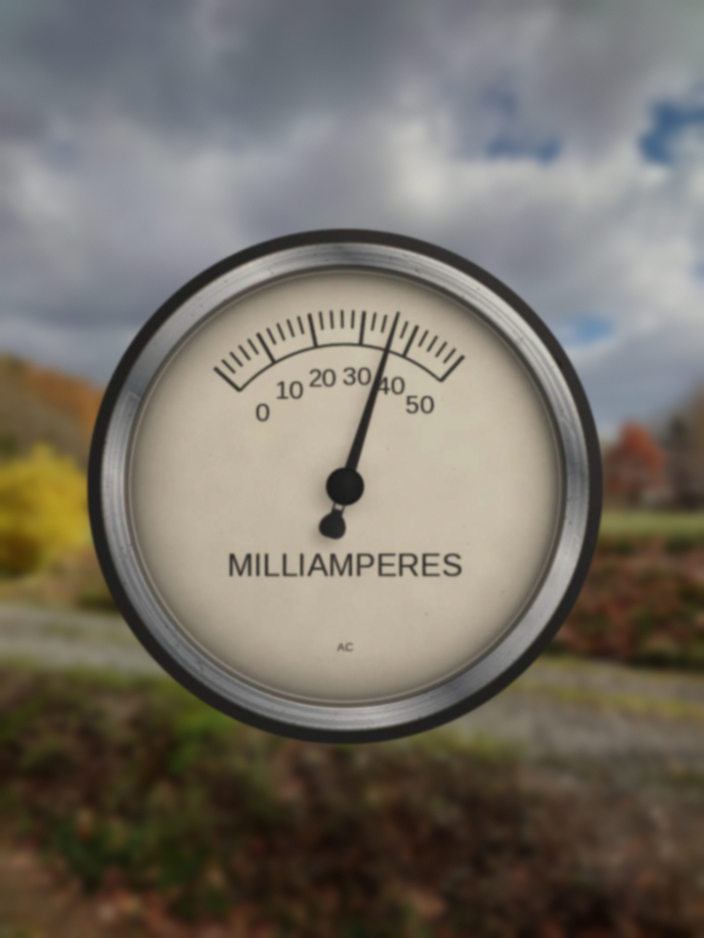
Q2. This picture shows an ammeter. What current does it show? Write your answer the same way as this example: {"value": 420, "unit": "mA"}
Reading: {"value": 36, "unit": "mA"}
